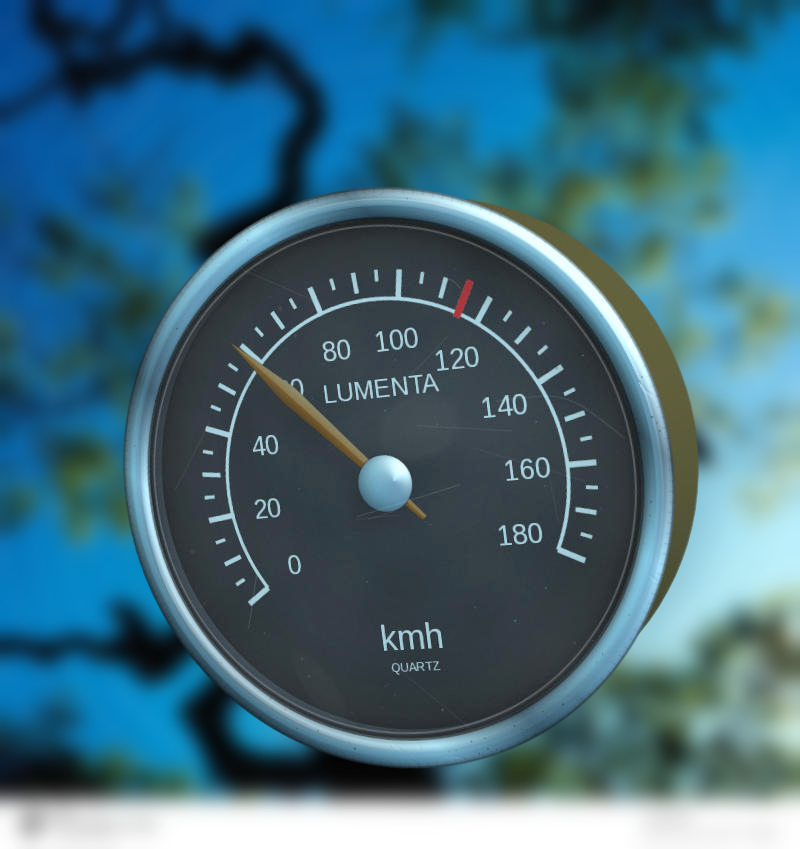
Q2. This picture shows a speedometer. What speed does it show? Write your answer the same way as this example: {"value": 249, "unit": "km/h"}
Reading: {"value": 60, "unit": "km/h"}
